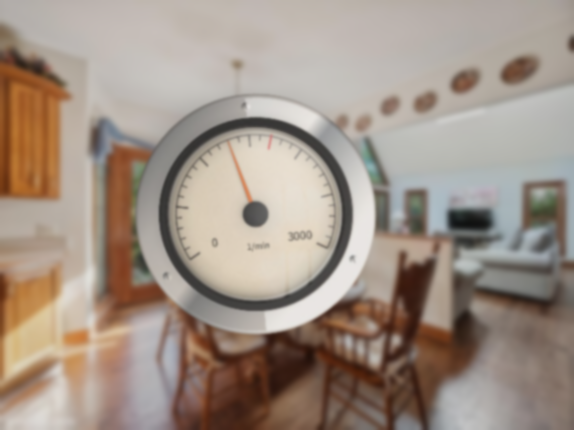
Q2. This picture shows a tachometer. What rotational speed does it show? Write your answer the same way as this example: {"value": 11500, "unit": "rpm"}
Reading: {"value": 1300, "unit": "rpm"}
